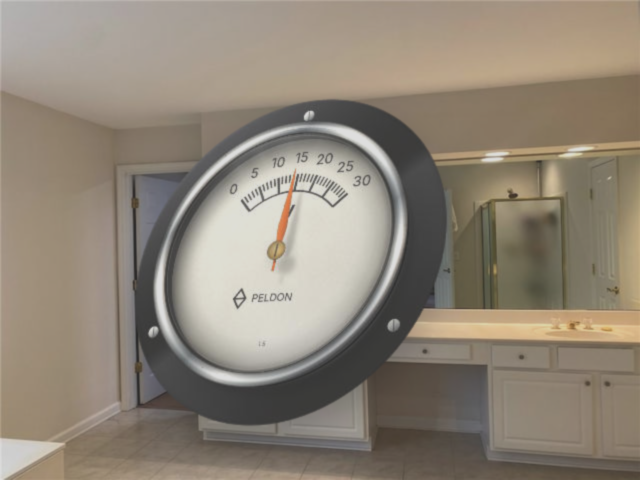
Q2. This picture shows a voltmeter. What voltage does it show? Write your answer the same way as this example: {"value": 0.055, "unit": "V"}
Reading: {"value": 15, "unit": "V"}
